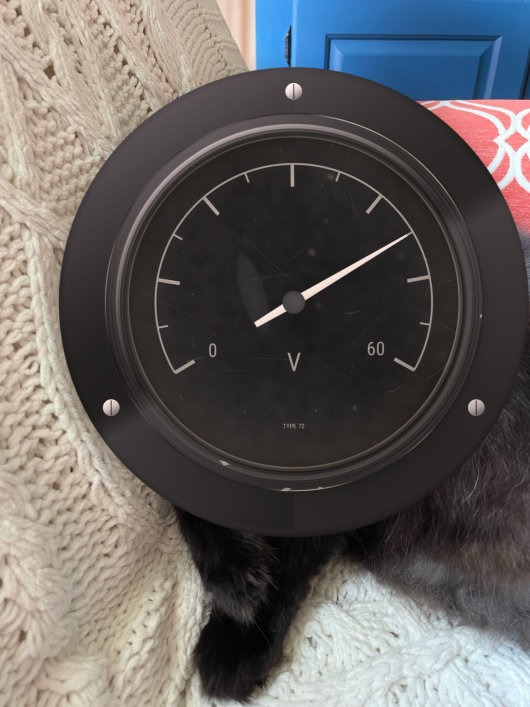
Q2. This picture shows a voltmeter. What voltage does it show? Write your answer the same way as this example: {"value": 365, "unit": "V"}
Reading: {"value": 45, "unit": "V"}
